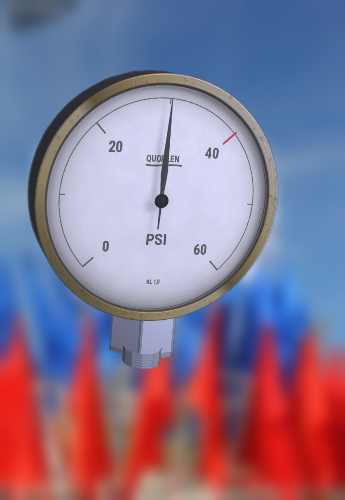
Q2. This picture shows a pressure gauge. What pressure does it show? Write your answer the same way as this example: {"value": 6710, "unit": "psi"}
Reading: {"value": 30, "unit": "psi"}
